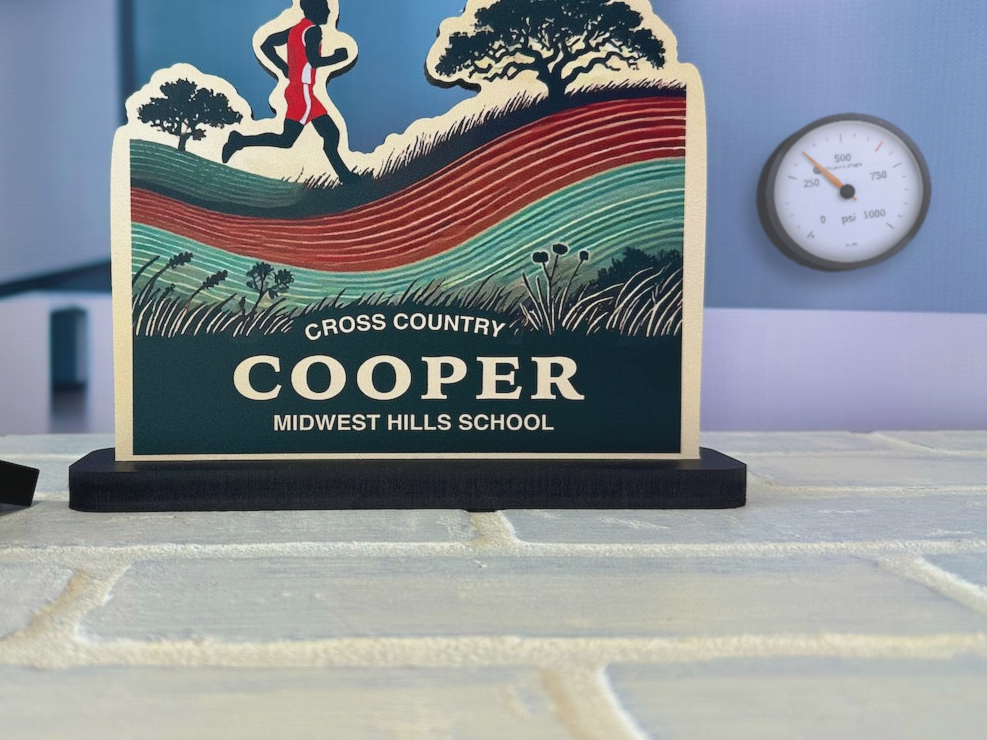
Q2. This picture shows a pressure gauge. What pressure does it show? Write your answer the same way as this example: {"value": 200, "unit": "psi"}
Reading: {"value": 350, "unit": "psi"}
